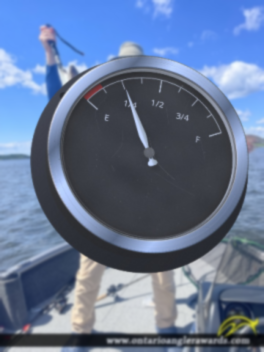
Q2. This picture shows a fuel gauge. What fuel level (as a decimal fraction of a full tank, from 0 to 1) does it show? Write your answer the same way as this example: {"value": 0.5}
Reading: {"value": 0.25}
